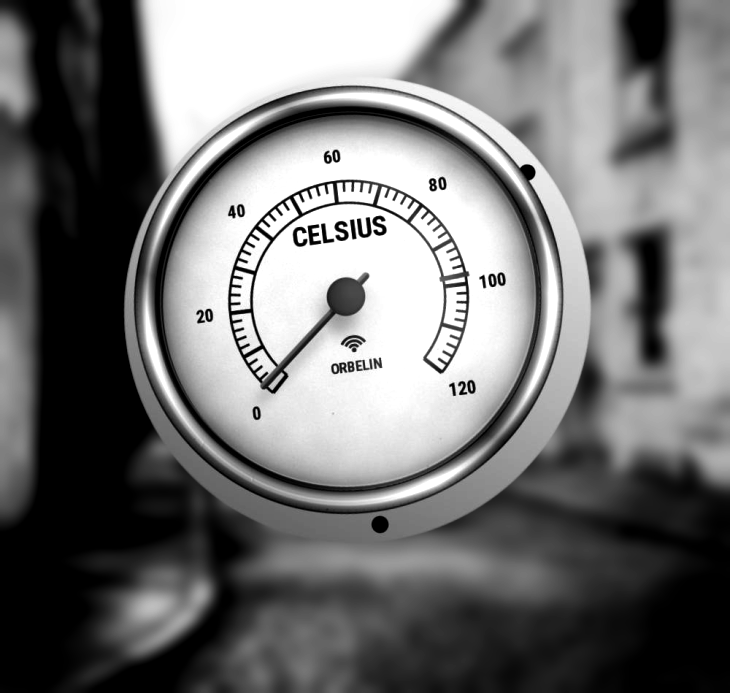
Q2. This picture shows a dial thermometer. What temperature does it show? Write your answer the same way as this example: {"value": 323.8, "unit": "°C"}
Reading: {"value": 2, "unit": "°C"}
